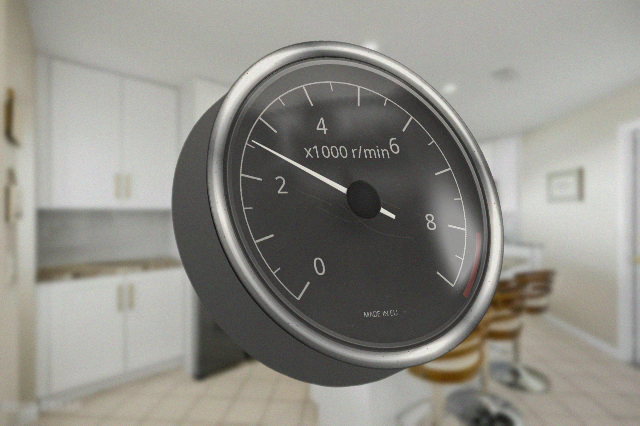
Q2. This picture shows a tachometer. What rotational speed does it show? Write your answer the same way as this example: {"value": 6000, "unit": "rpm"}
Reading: {"value": 2500, "unit": "rpm"}
